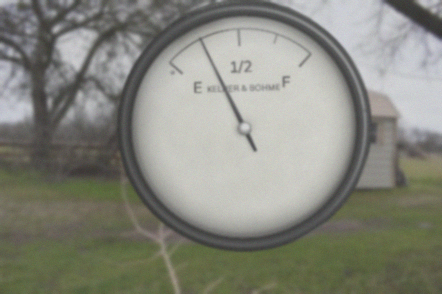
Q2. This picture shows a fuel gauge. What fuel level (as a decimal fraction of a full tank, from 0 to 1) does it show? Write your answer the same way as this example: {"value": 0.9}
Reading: {"value": 0.25}
